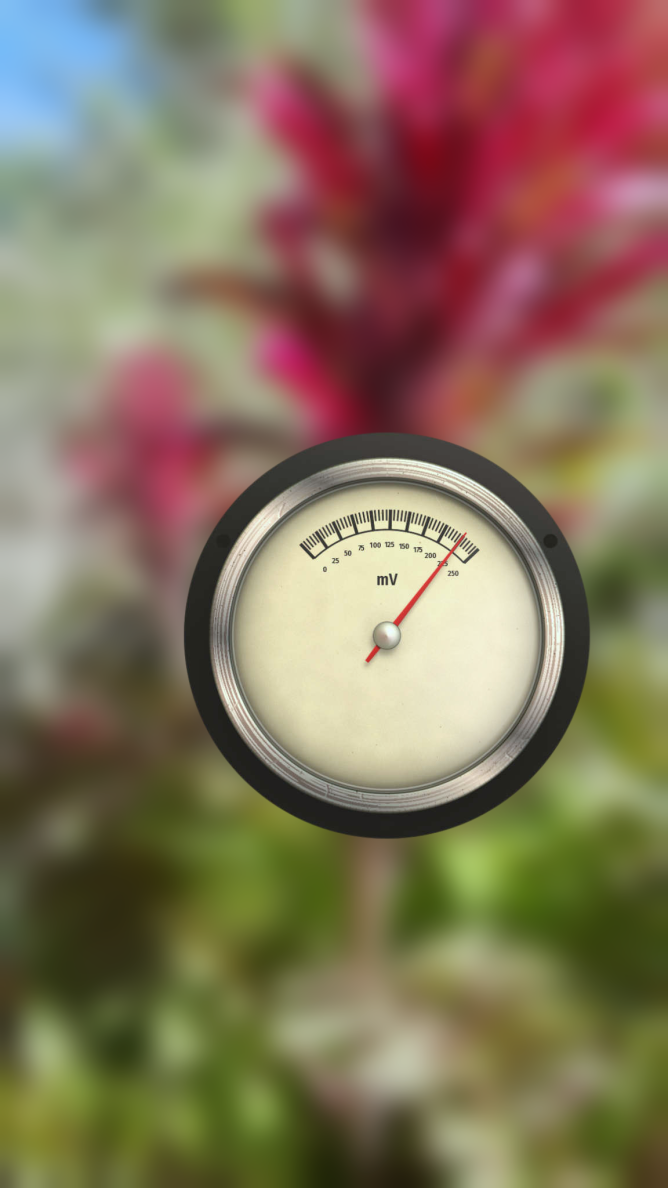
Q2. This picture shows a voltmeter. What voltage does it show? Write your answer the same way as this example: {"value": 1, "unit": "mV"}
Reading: {"value": 225, "unit": "mV"}
